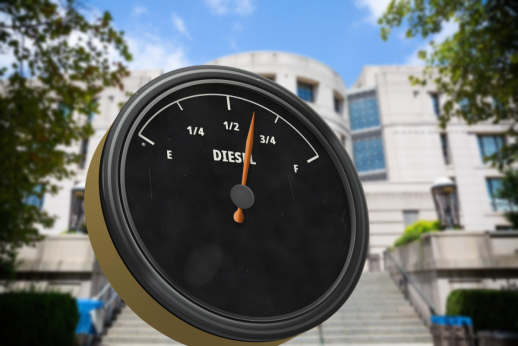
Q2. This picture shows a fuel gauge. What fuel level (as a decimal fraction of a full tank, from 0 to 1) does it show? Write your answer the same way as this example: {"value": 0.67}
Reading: {"value": 0.625}
